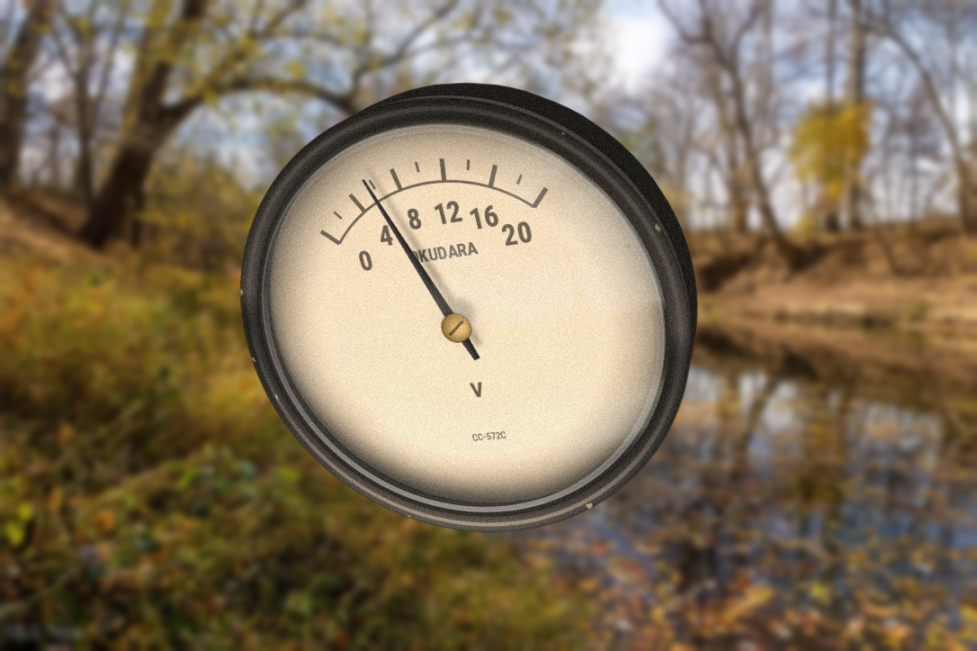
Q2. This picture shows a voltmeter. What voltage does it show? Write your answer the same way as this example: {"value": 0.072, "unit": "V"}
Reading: {"value": 6, "unit": "V"}
